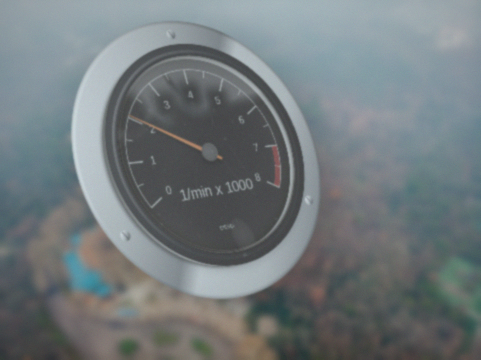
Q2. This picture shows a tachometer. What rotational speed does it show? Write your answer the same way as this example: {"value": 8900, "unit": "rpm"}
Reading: {"value": 2000, "unit": "rpm"}
